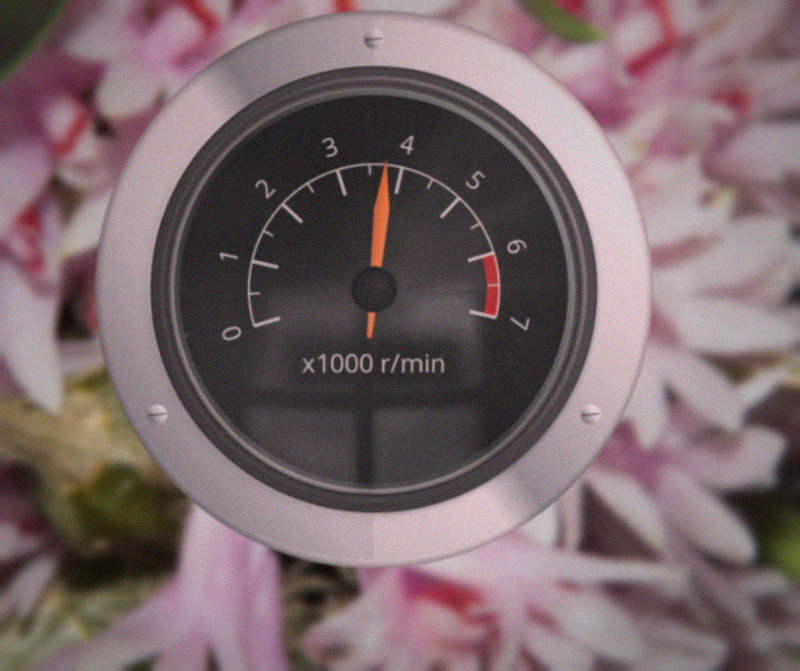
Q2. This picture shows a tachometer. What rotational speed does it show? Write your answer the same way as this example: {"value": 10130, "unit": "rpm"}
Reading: {"value": 3750, "unit": "rpm"}
